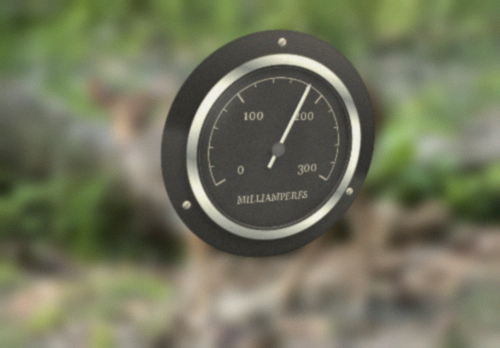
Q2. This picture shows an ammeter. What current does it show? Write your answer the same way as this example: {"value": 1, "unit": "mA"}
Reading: {"value": 180, "unit": "mA"}
